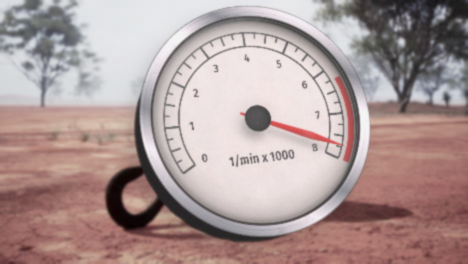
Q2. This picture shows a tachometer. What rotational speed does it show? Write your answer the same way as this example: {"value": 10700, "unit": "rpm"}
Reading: {"value": 7750, "unit": "rpm"}
